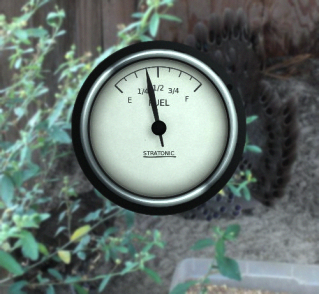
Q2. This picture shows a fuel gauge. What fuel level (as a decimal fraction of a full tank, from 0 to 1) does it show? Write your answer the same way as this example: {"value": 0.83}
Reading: {"value": 0.375}
